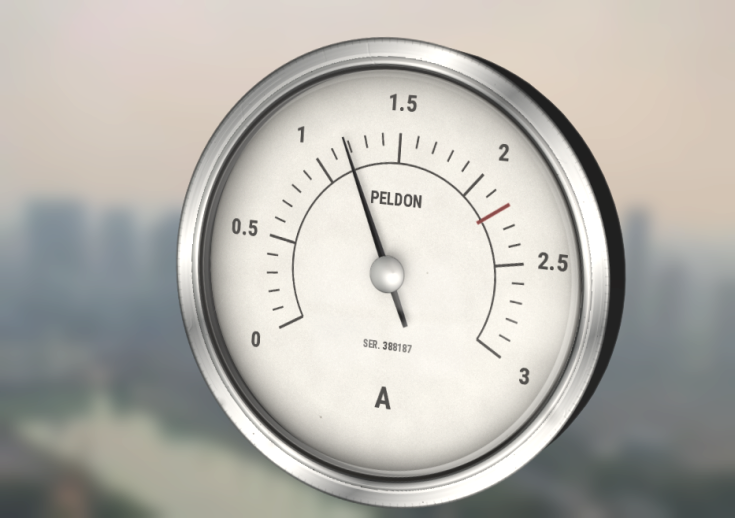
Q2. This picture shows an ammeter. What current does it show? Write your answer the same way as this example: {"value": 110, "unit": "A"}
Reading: {"value": 1.2, "unit": "A"}
